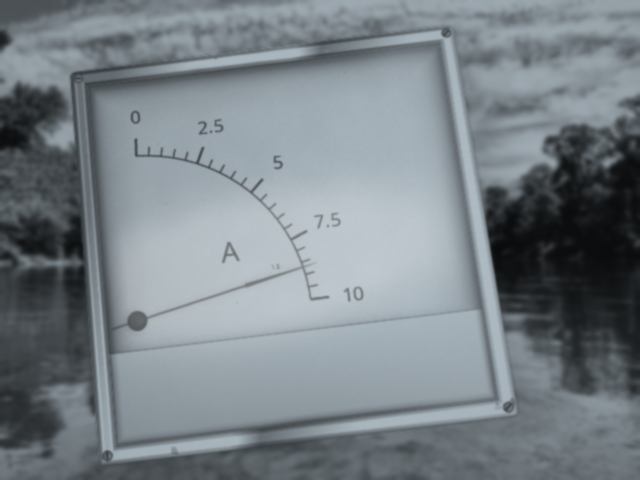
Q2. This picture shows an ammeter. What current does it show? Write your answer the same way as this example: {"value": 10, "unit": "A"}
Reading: {"value": 8.75, "unit": "A"}
